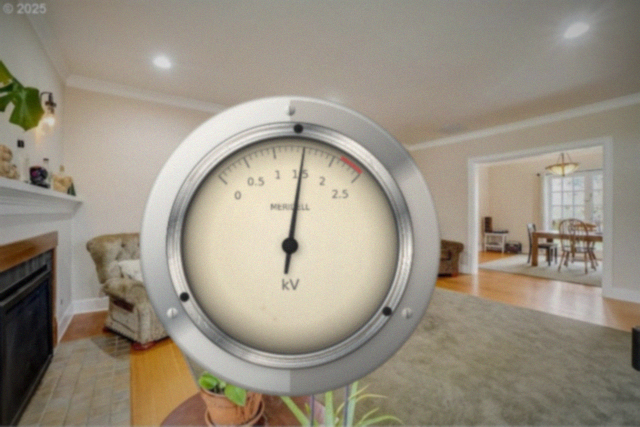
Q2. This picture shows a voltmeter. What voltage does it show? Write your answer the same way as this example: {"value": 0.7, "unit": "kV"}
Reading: {"value": 1.5, "unit": "kV"}
